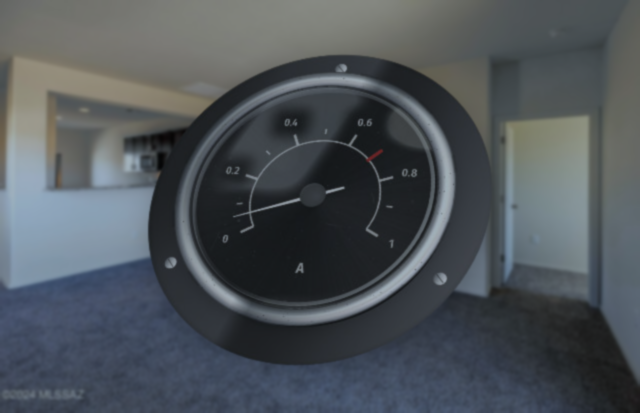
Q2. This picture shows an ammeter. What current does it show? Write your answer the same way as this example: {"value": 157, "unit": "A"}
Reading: {"value": 0.05, "unit": "A"}
